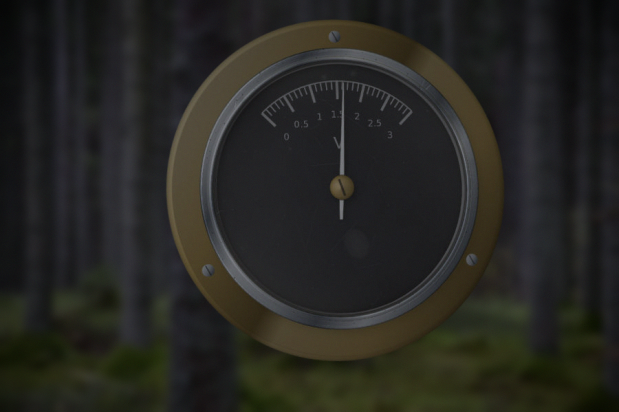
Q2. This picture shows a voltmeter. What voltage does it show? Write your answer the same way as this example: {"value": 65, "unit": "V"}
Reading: {"value": 1.6, "unit": "V"}
